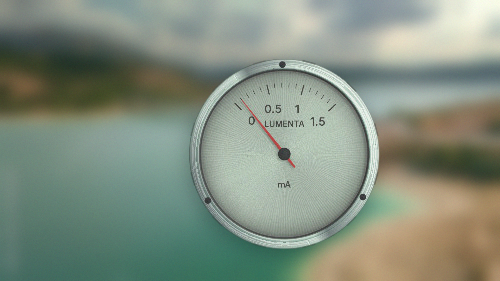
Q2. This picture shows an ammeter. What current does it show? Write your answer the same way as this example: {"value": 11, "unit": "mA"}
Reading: {"value": 0.1, "unit": "mA"}
